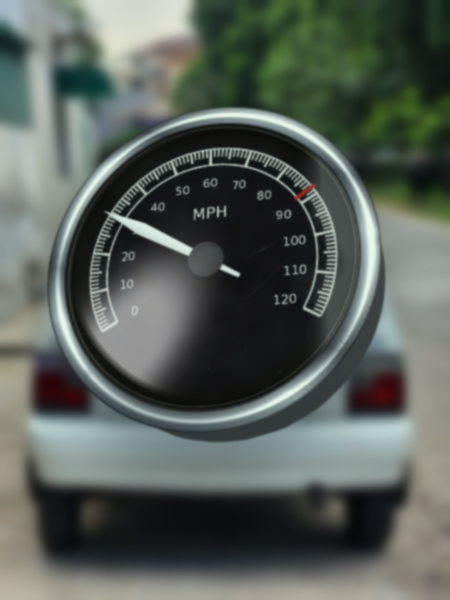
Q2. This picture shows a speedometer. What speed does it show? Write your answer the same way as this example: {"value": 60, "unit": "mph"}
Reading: {"value": 30, "unit": "mph"}
